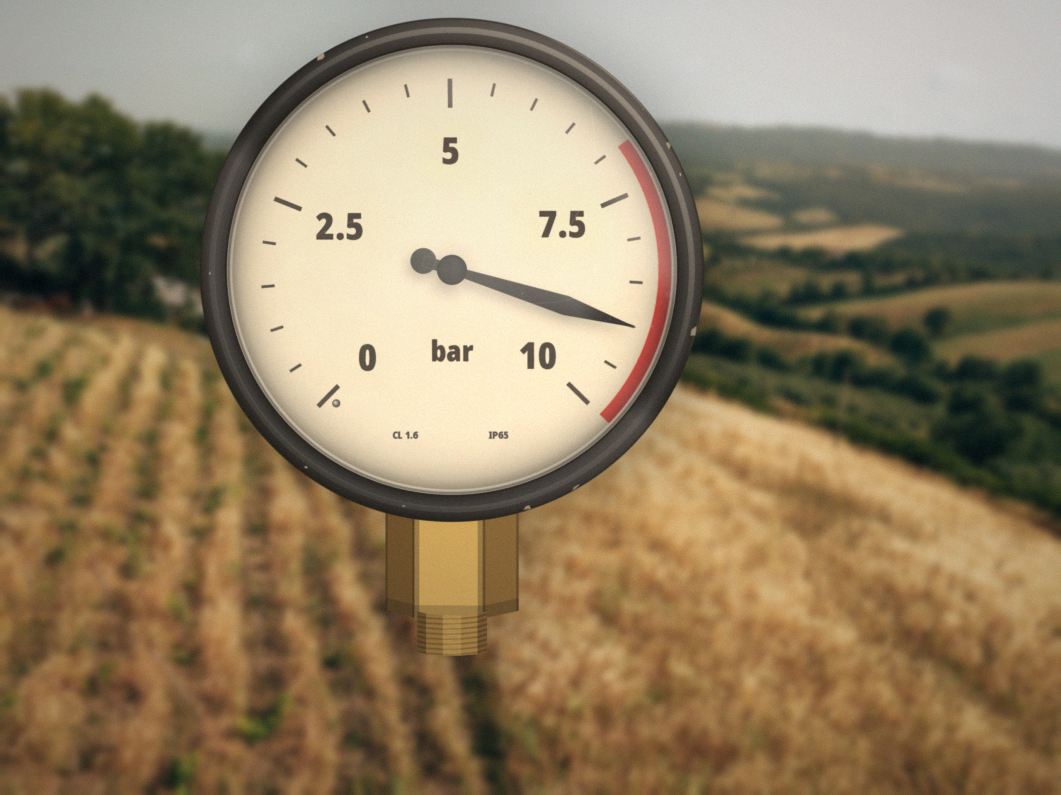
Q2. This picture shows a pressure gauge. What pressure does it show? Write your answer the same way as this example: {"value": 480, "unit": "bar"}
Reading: {"value": 9, "unit": "bar"}
